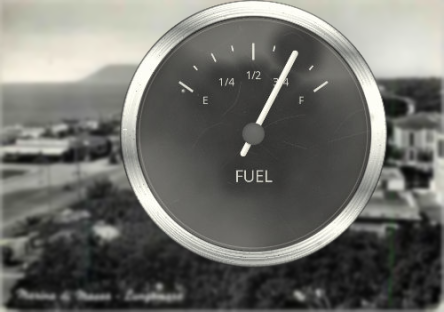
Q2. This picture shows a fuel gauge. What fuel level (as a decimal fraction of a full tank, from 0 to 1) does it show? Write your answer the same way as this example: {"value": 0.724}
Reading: {"value": 0.75}
